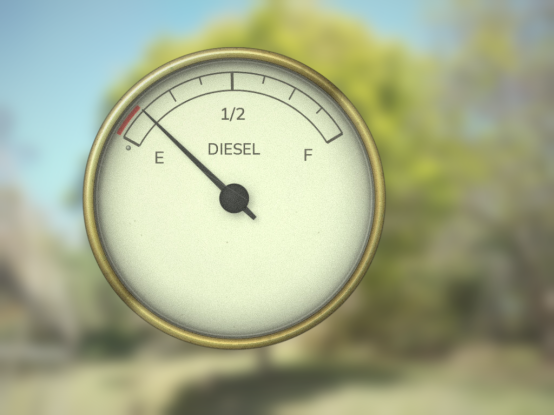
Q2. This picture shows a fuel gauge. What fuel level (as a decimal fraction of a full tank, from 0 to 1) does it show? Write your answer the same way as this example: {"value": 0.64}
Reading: {"value": 0.125}
